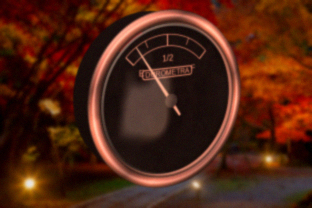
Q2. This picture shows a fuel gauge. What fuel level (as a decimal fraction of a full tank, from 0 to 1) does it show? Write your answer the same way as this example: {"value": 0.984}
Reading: {"value": 0.125}
